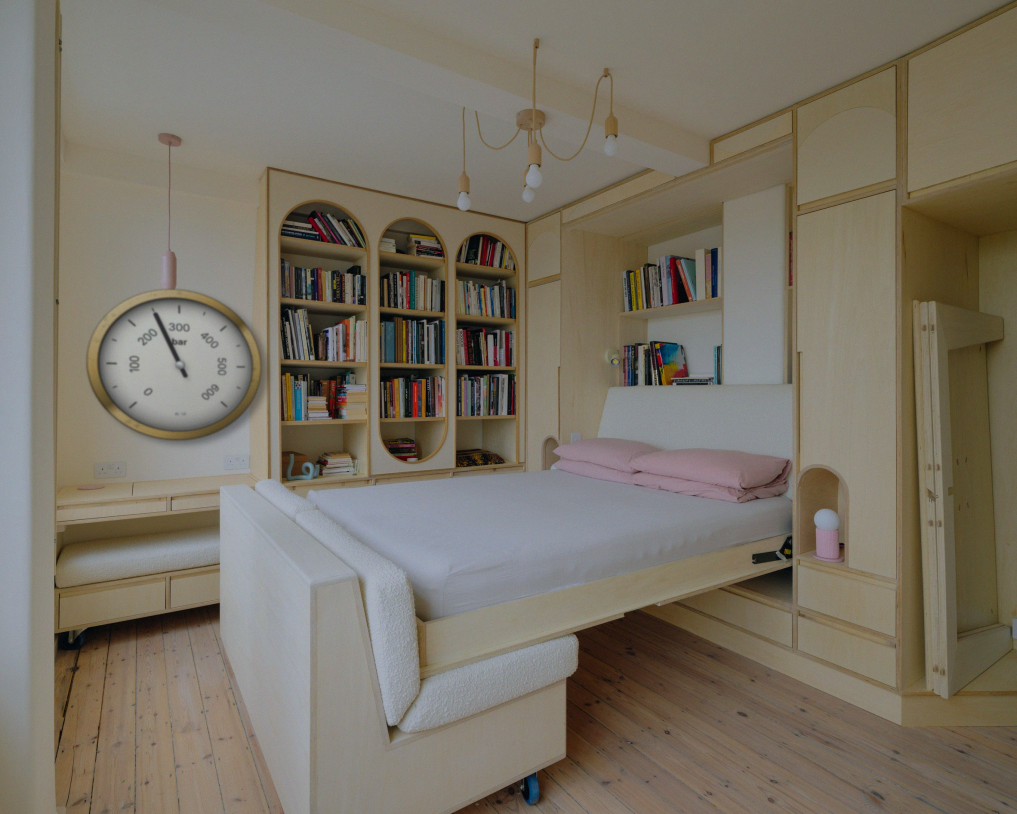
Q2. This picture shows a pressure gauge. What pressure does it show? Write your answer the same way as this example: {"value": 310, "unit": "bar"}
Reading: {"value": 250, "unit": "bar"}
